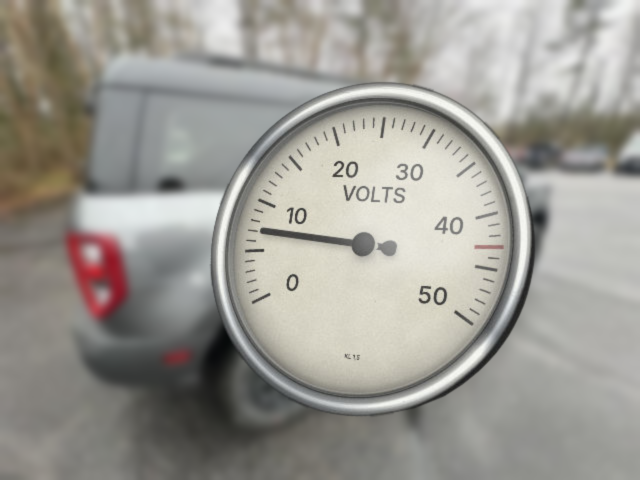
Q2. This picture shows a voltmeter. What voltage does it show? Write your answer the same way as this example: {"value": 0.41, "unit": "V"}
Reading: {"value": 7, "unit": "V"}
